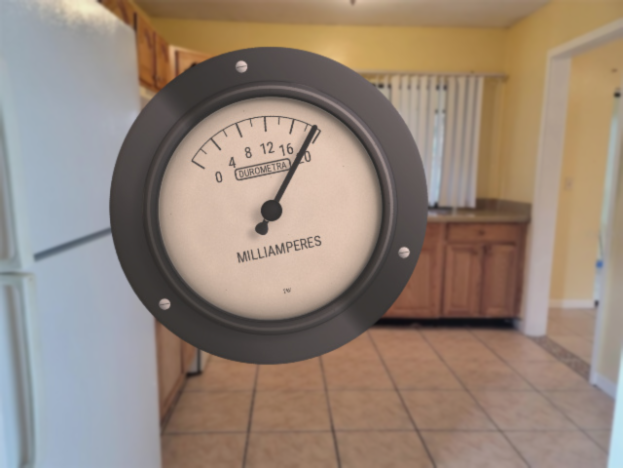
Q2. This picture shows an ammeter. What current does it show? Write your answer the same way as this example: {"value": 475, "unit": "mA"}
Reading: {"value": 19, "unit": "mA"}
